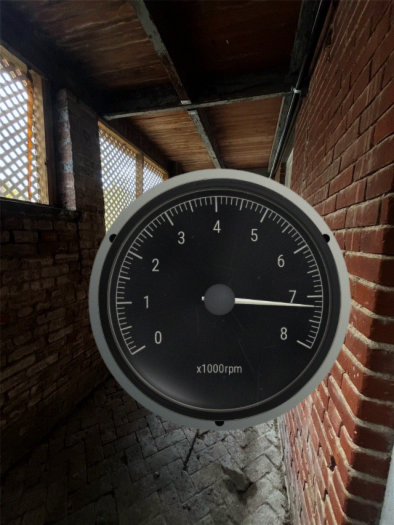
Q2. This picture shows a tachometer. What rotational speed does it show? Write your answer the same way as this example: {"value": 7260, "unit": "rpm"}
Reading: {"value": 7200, "unit": "rpm"}
